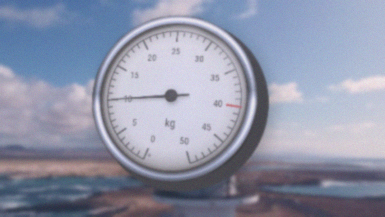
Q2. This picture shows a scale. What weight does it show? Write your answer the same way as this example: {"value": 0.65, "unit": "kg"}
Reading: {"value": 10, "unit": "kg"}
